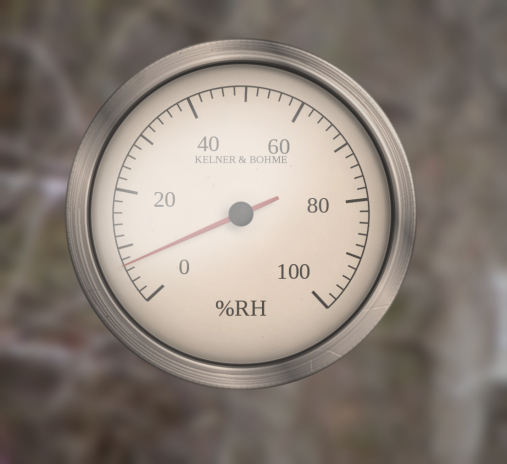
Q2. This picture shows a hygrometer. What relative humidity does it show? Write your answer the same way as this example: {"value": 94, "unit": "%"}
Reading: {"value": 7, "unit": "%"}
